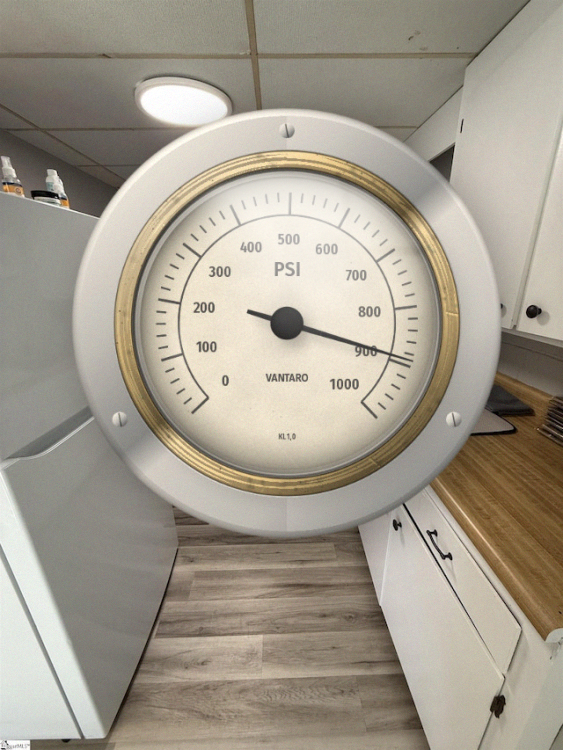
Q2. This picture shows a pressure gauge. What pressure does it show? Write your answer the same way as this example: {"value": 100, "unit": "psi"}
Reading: {"value": 890, "unit": "psi"}
